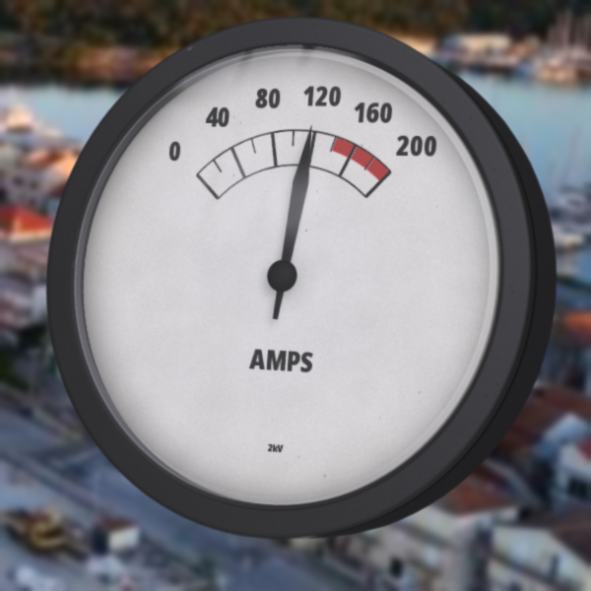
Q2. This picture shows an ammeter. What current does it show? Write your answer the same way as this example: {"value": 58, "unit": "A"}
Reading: {"value": 120, "unit": "A"}
